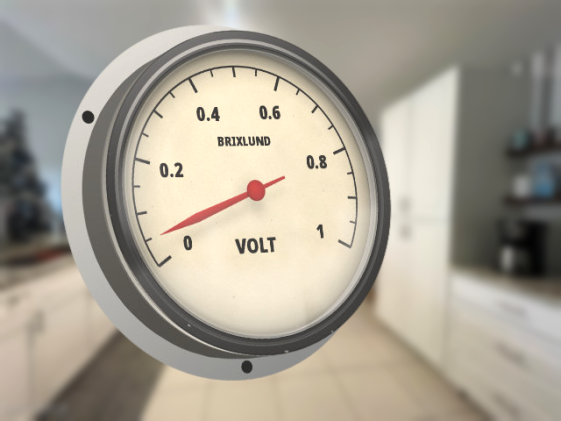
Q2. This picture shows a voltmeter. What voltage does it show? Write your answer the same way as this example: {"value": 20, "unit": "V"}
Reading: {"value": 0.05, "unit": "V"}
